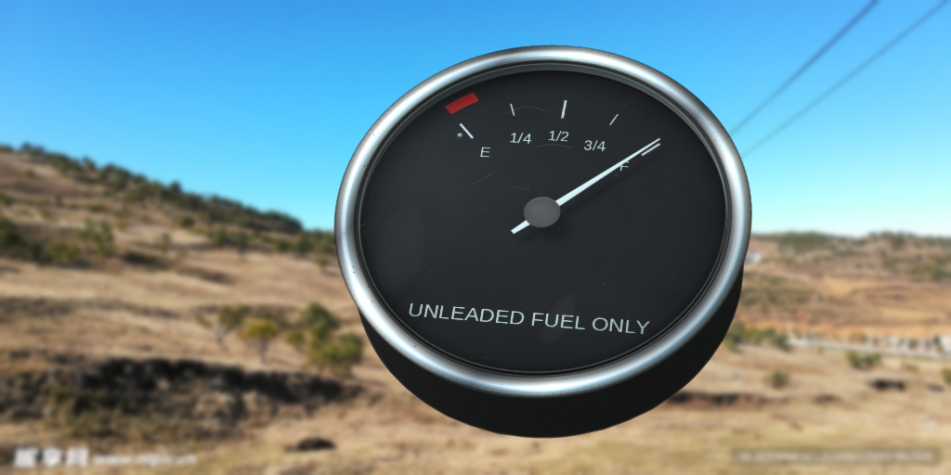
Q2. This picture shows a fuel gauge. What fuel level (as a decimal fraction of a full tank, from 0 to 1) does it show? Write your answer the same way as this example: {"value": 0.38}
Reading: {"value": 1}
